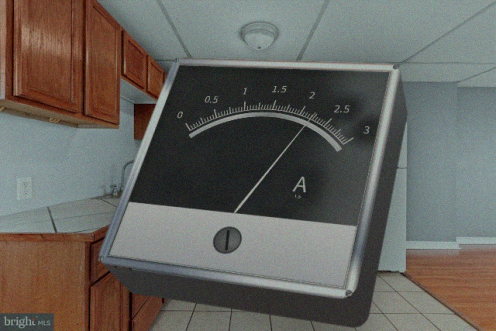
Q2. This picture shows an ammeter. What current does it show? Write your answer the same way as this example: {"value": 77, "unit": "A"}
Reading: {"value": 2.25, "unit": "A"}
